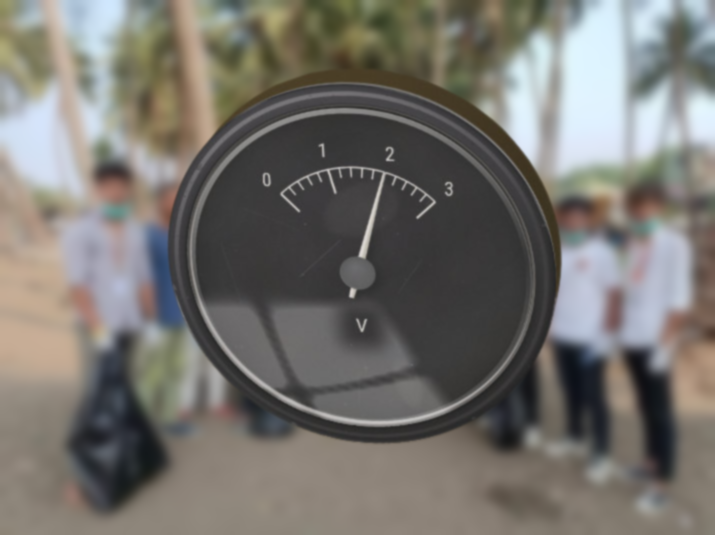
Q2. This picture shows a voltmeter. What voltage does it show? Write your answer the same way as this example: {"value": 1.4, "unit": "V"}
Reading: {"value": 2, "unit": "V"}
